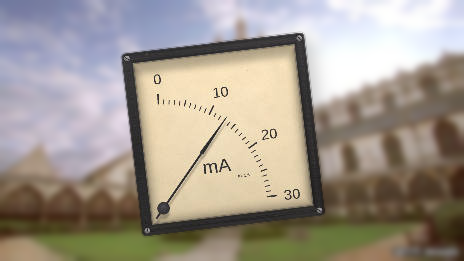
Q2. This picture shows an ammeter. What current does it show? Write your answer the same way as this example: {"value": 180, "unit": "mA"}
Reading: {"value": 13, "unit": "mA"}
